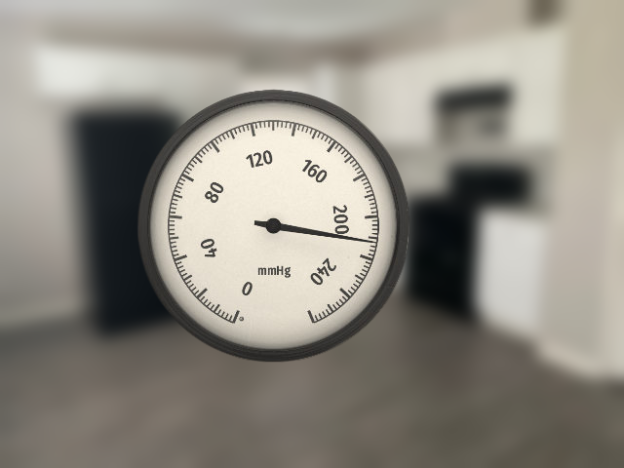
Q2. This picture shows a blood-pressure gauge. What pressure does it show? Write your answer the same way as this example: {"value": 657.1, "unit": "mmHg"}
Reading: {"value": 212, "unit": "mmHg"}
